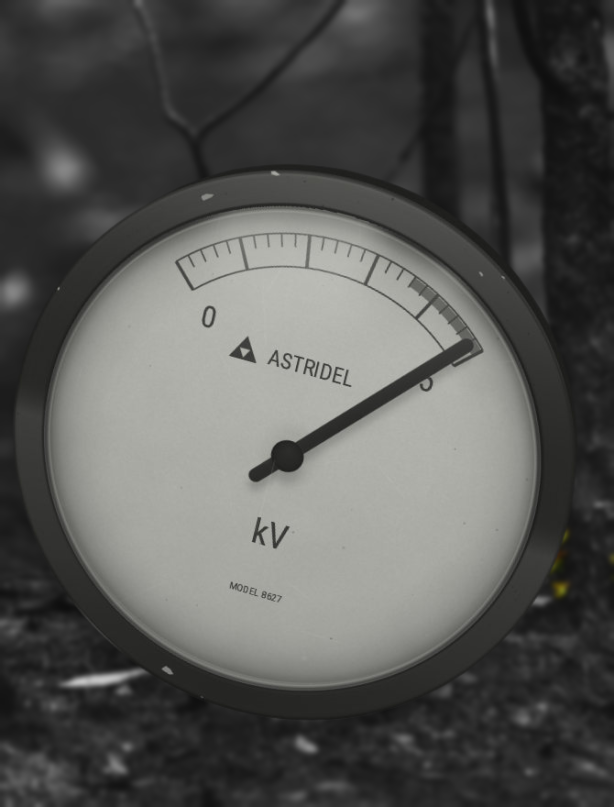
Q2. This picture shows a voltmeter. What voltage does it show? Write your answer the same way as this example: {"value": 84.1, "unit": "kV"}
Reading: {"value": 4.8, "unit": "kV"}
